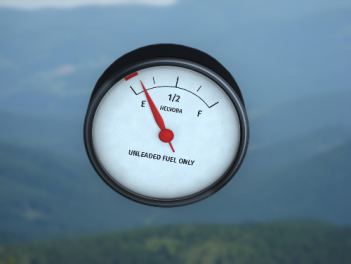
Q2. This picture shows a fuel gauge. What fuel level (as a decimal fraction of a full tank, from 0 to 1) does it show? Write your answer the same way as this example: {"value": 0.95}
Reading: {"value": 0.125}
